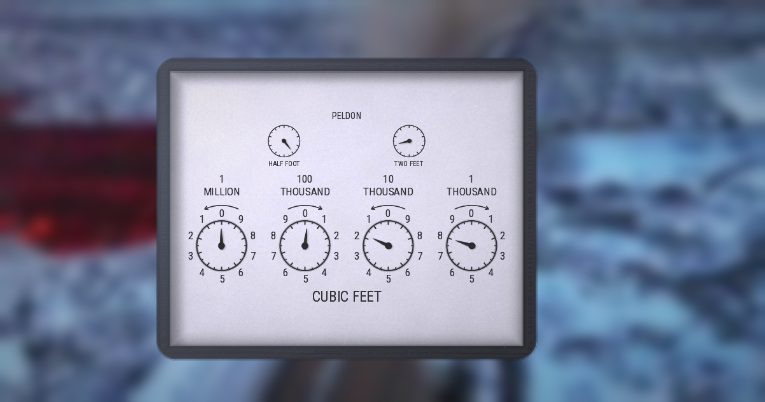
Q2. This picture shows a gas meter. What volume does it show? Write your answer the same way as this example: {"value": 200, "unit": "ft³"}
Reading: {"value": 1800, "unit": "ft³"}
